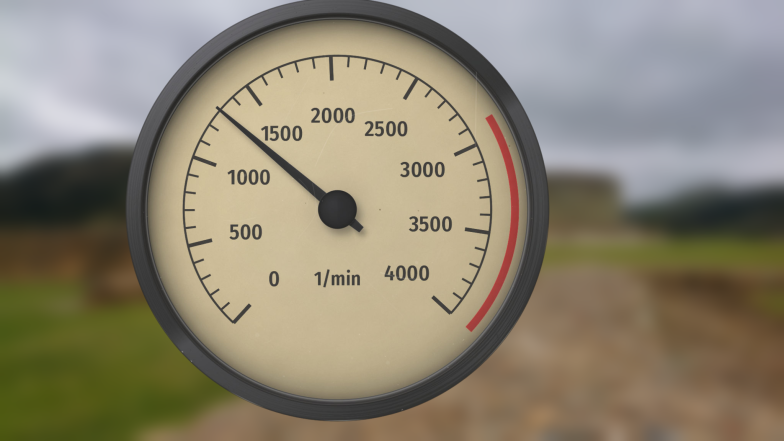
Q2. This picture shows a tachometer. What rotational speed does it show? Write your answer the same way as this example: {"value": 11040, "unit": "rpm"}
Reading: {"value": 1300, "unit": "rpm"}
